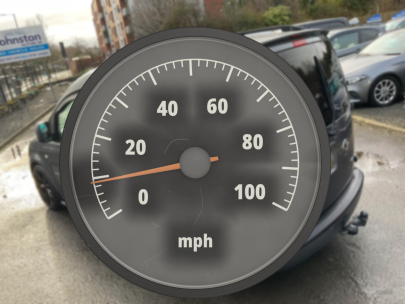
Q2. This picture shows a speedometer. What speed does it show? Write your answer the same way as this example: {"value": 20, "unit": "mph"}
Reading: {"value": 9, "unit": "mph"}
